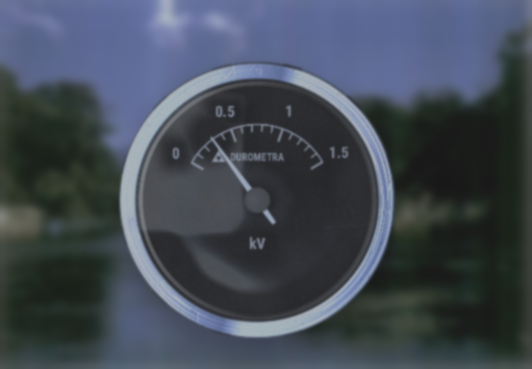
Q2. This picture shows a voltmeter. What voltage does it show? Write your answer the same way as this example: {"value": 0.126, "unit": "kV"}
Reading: {"value": 0.3, "unit": "kV"}
